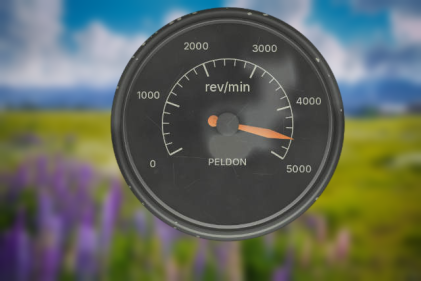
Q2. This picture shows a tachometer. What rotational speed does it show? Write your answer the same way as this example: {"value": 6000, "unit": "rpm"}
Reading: {"value": 4600, "unit": "rpm"}
